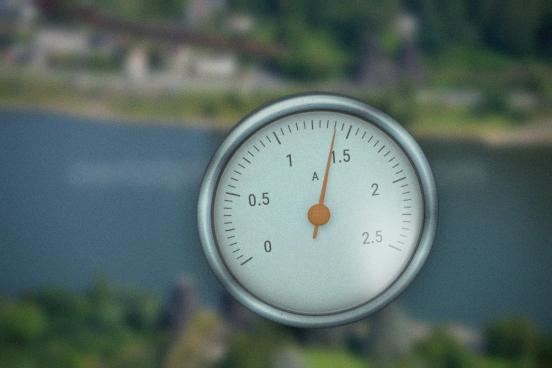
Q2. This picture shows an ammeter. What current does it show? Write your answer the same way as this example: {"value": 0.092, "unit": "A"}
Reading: {"value": 1.4, "unit": "A"}
